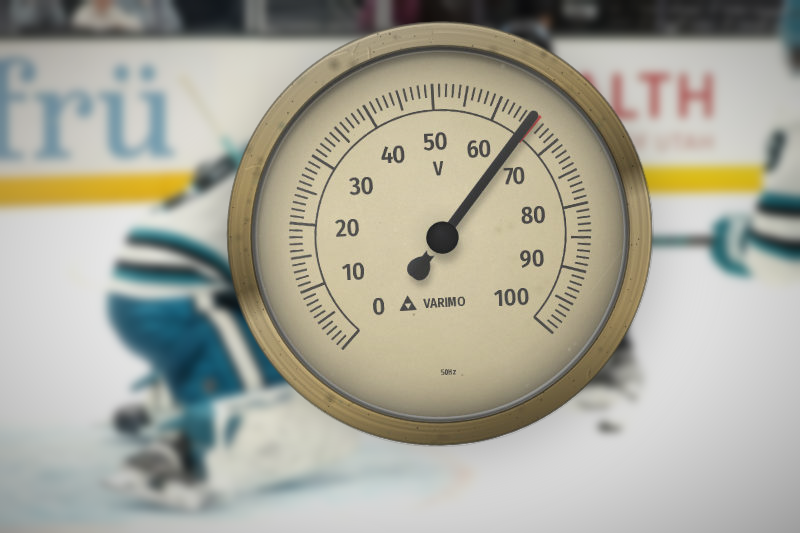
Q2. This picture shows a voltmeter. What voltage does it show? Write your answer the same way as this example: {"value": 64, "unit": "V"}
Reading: {"value": 65, "unit": "V"}
